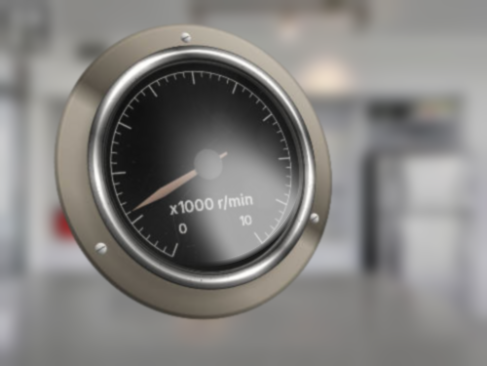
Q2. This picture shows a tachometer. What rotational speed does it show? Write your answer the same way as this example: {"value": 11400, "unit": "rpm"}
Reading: {"value": 1200, "unit": "rpm"}
